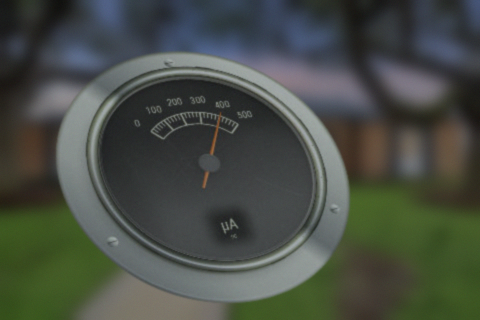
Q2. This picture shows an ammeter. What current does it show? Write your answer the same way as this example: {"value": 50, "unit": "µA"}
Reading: {"value": 400, "unit": "µA"}
